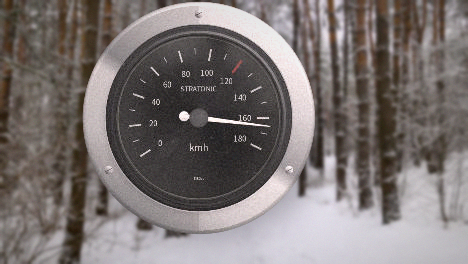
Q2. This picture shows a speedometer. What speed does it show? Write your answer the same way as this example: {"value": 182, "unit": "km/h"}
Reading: {"value": 165, "unit": "km/h"}
